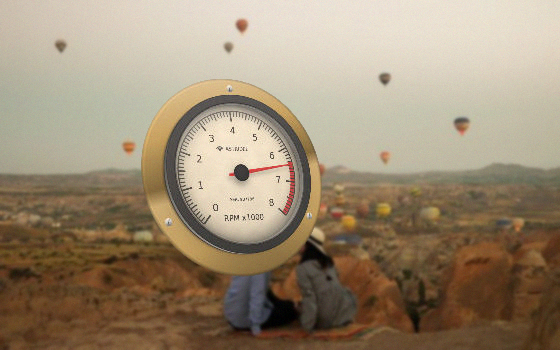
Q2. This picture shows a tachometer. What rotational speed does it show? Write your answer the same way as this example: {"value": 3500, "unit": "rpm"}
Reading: {"value": 6500, "unit": "rpm"}
